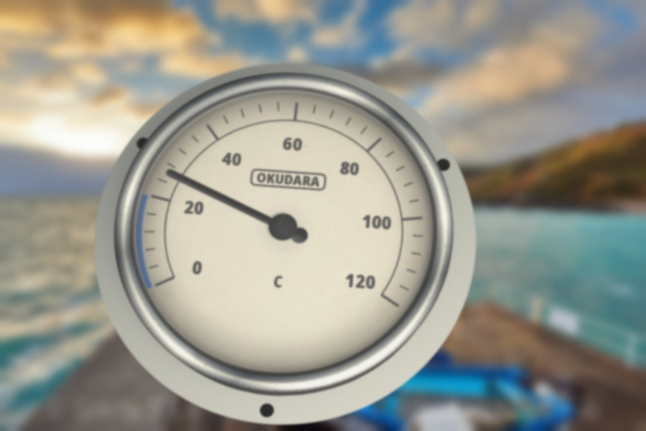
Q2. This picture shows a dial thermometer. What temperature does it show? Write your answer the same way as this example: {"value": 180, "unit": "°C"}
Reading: {"value": 26, "unit": "°C"}
